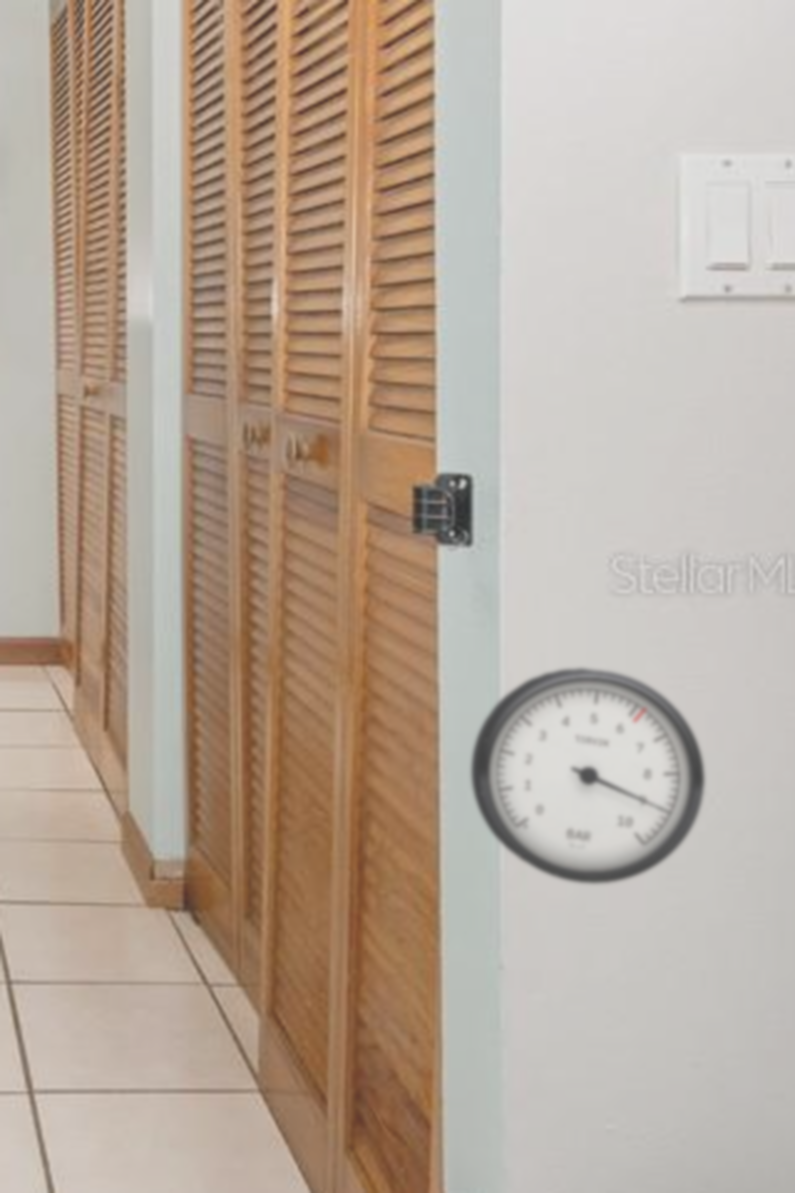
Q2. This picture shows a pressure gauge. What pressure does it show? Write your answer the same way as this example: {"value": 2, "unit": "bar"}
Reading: {"value": 9, "unit": "bar"}
